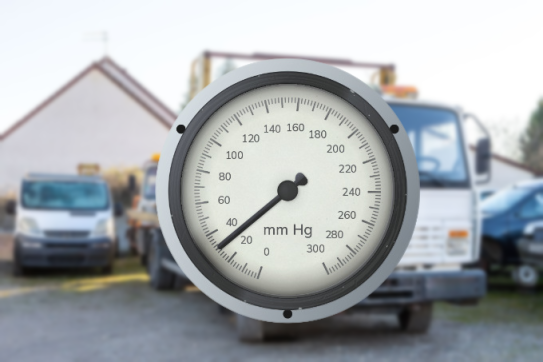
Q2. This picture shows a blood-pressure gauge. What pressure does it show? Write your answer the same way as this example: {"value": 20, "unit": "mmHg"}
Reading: {"value": 30, "unit": "mmHg"}
